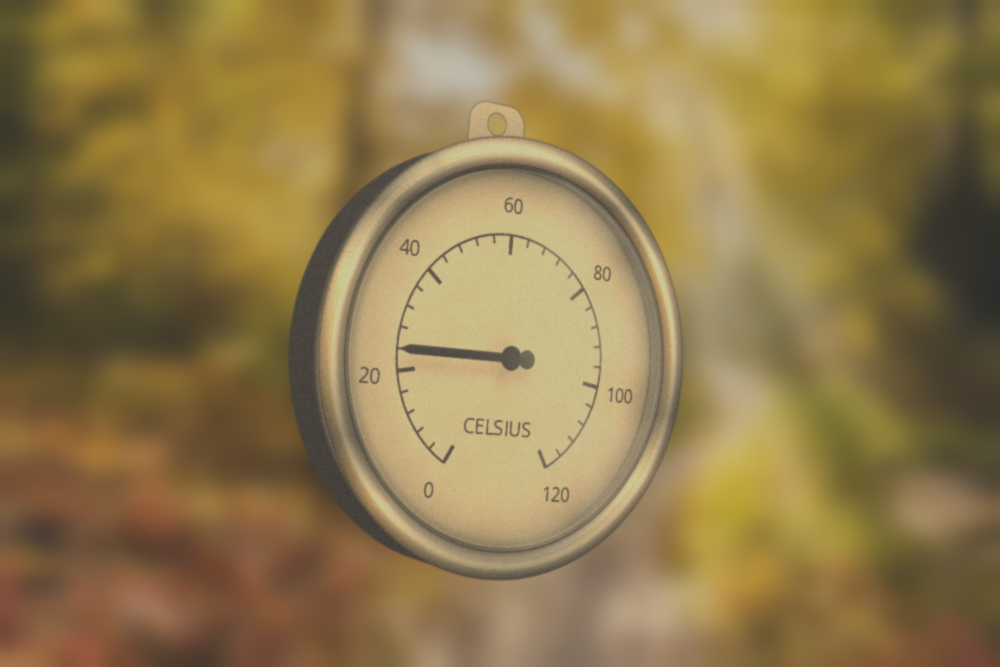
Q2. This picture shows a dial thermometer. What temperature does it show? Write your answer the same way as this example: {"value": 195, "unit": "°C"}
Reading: {"value": 24, "unit": "°C"}
